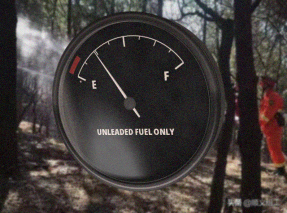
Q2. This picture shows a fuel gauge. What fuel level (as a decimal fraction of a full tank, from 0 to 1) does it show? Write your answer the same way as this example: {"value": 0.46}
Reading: {"value": 0.25}
